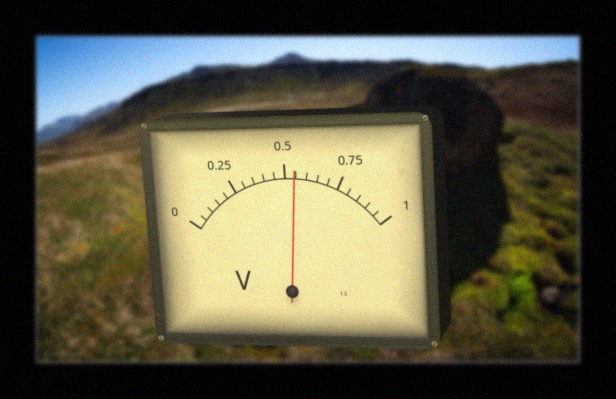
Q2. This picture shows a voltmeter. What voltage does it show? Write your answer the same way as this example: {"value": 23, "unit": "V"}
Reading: {"value": 0.55, "unit": "V"}
